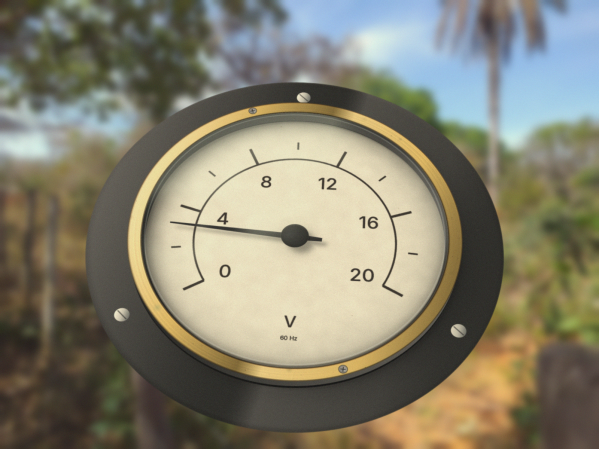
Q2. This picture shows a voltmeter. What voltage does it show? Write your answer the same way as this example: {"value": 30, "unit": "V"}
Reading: {"value": 3, "unit": "V"}
